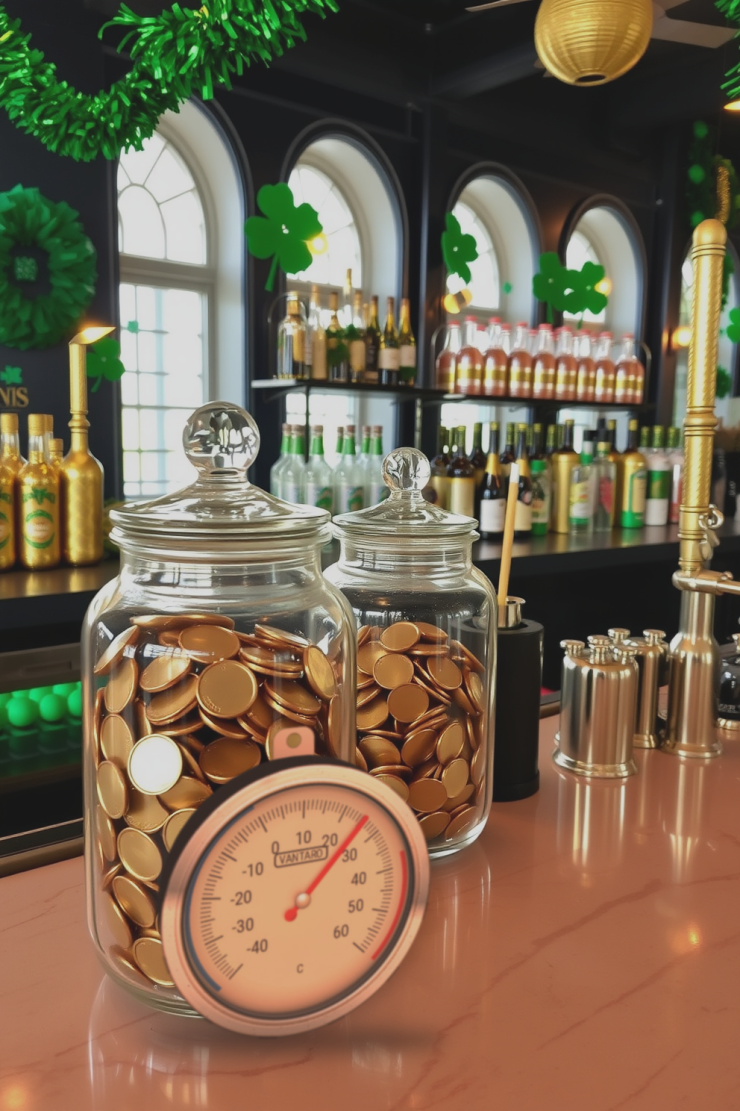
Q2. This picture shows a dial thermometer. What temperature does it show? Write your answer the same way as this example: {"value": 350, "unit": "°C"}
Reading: {"value": 25, "unit": "°C"}
